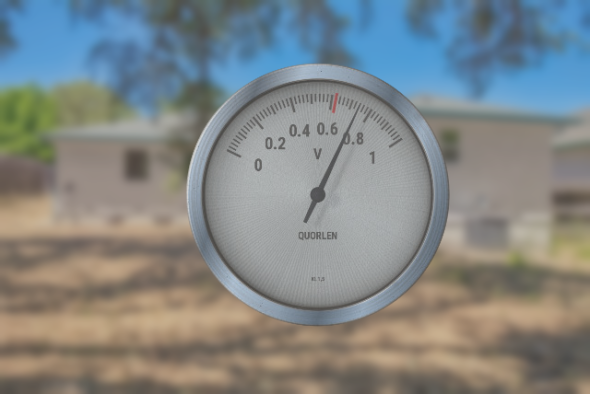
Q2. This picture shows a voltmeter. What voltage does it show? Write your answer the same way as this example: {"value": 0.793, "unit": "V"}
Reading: {"value": 0.74, "unit": "V"}
